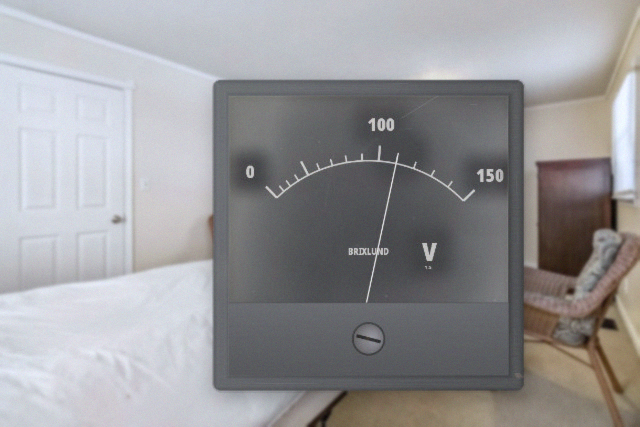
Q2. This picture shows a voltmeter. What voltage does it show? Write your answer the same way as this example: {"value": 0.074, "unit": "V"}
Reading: {"value": 110, "unit": "V"}
